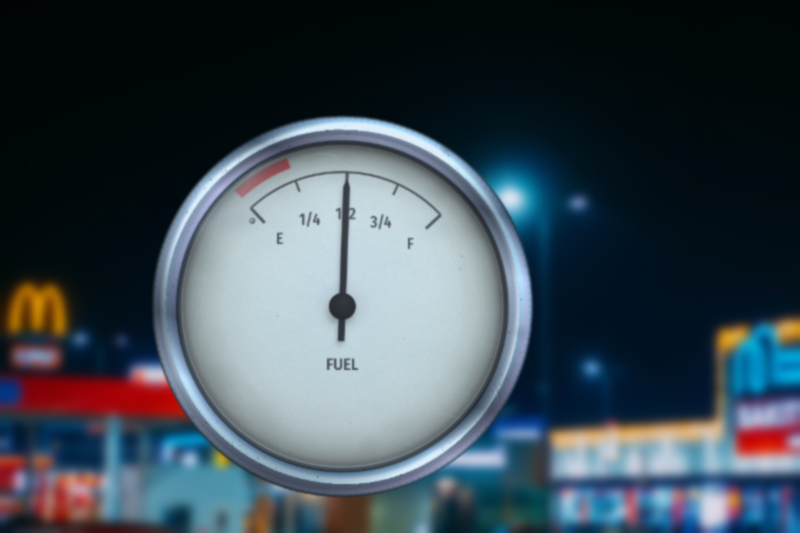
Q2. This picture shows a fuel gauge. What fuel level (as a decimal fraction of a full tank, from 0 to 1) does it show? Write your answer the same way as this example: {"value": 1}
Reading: {"value": 0.5}
